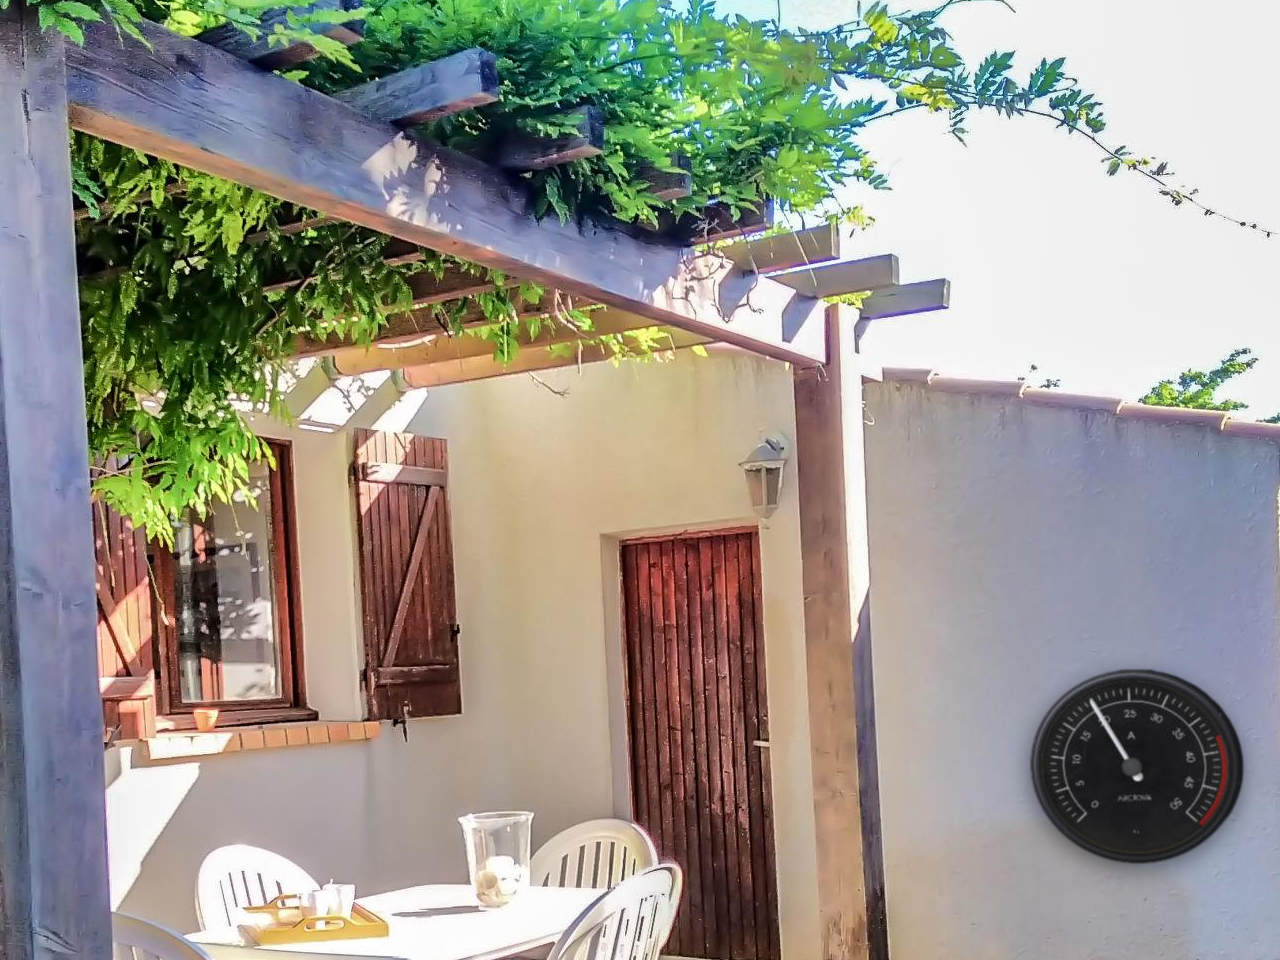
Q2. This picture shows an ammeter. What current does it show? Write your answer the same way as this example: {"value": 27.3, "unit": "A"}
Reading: {"value": 20, "unit": "A"}
